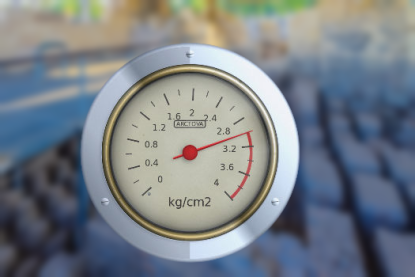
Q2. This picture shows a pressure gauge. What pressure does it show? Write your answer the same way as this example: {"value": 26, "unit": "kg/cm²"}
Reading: {"value": 3, "unit": "kg/cm²"}
